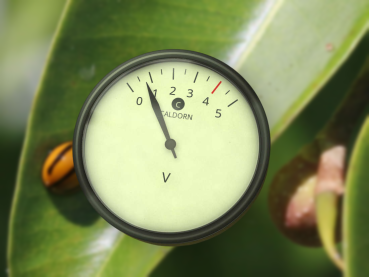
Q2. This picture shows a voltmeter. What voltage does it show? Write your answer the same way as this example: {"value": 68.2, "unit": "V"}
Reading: {"value": 0.75, "unit": "V"}
